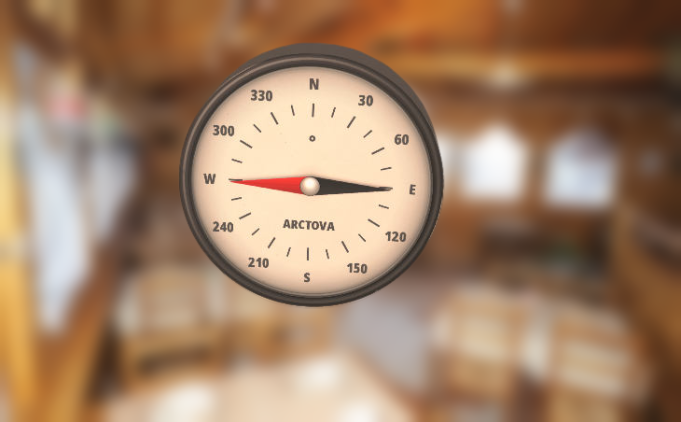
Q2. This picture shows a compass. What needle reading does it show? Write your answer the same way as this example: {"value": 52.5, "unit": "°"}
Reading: {"value": 270, "unit": "°"}
